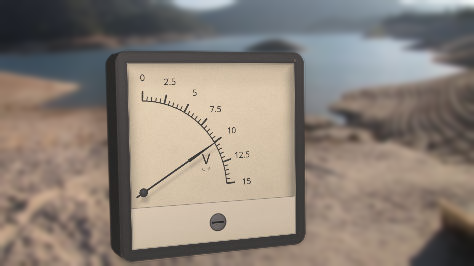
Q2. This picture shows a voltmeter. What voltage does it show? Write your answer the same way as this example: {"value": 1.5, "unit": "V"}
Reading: {"value": 10, "unit": "V"}
